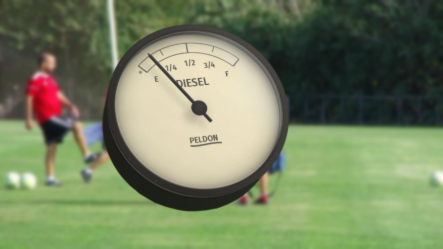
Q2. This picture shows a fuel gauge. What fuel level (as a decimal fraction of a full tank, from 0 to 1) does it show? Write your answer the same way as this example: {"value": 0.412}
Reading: {"value": 0.125}
